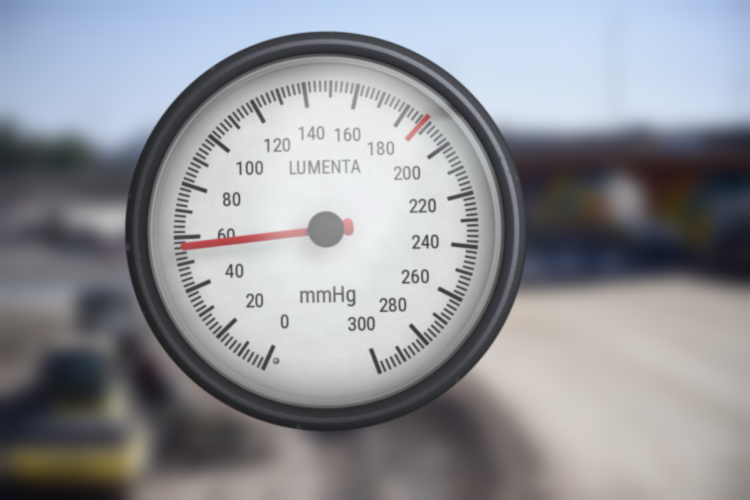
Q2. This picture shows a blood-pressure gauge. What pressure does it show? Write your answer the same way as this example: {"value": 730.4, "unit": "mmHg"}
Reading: {"value": 56, "unit": "mmHg"}
